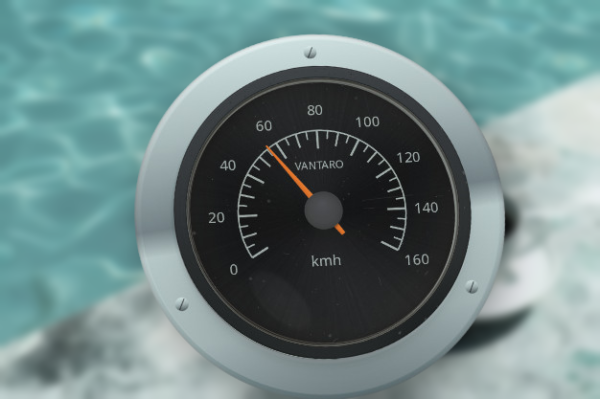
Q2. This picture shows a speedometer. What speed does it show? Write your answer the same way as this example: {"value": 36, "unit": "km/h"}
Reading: {"value": 55, "unit": "km/h"}
